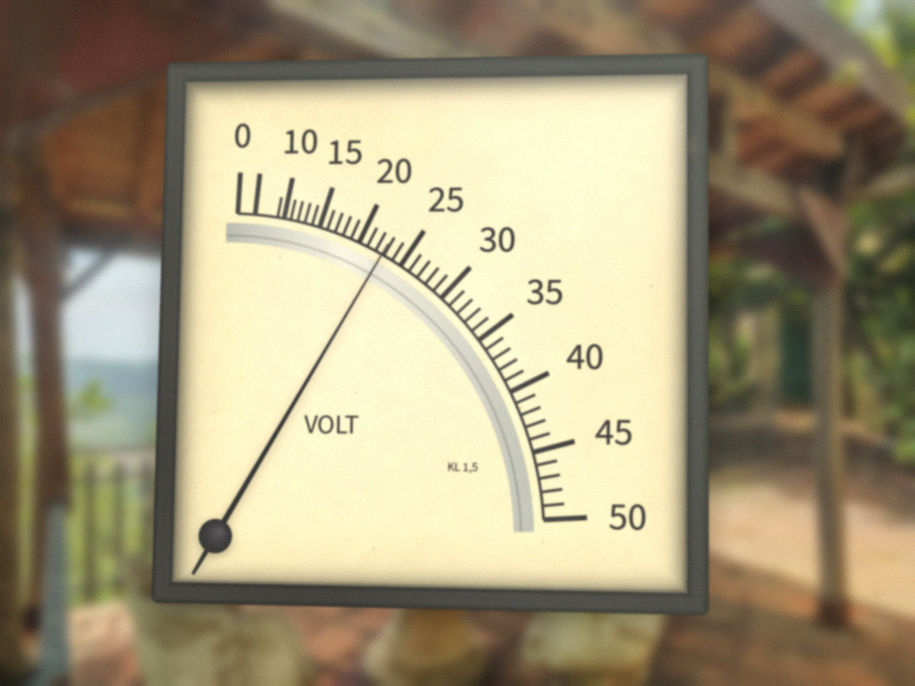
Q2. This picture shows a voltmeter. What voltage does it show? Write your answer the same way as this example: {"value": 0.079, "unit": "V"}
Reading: {"value": 23, "unit": "V"}
